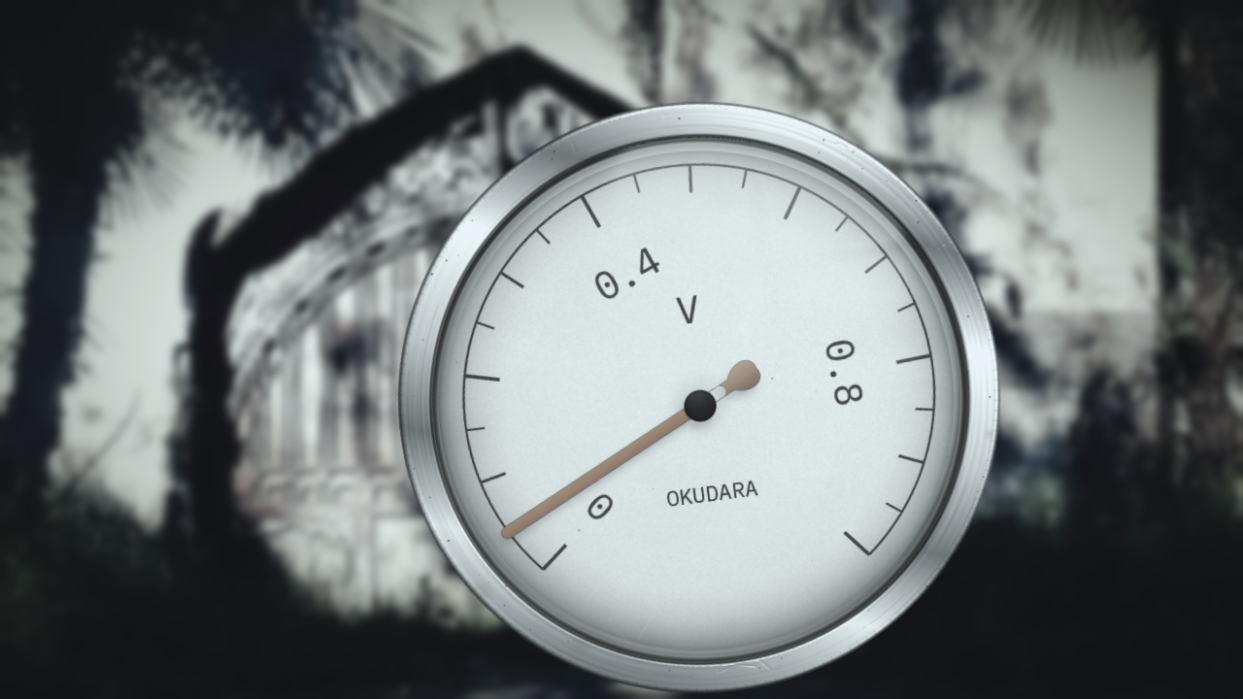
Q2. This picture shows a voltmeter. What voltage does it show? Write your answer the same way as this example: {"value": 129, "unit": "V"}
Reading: {"value": 0.05, "unit": "V"}
